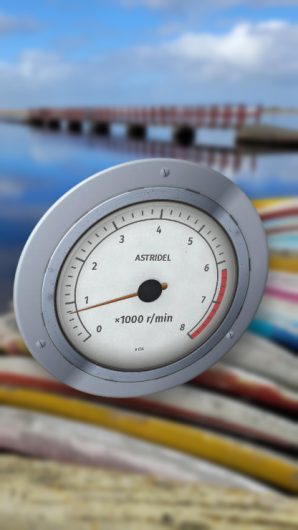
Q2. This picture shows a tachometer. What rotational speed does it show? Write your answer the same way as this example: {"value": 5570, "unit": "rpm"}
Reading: {"value": 800, "unit": "rpm"}
